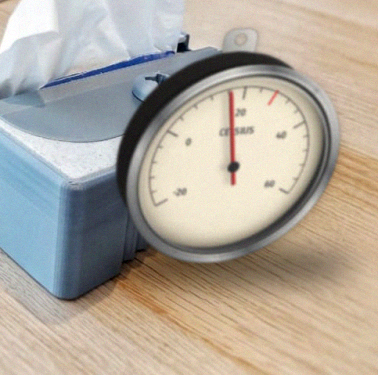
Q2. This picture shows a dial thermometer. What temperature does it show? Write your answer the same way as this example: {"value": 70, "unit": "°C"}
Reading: {"value": 16, "unit": "°C"}
